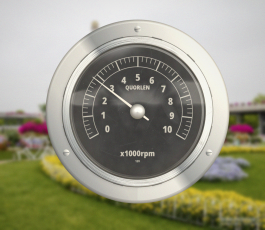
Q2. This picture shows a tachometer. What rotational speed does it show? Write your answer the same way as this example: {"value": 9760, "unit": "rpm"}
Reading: {"value": 2800, "unit": "rpm"}
